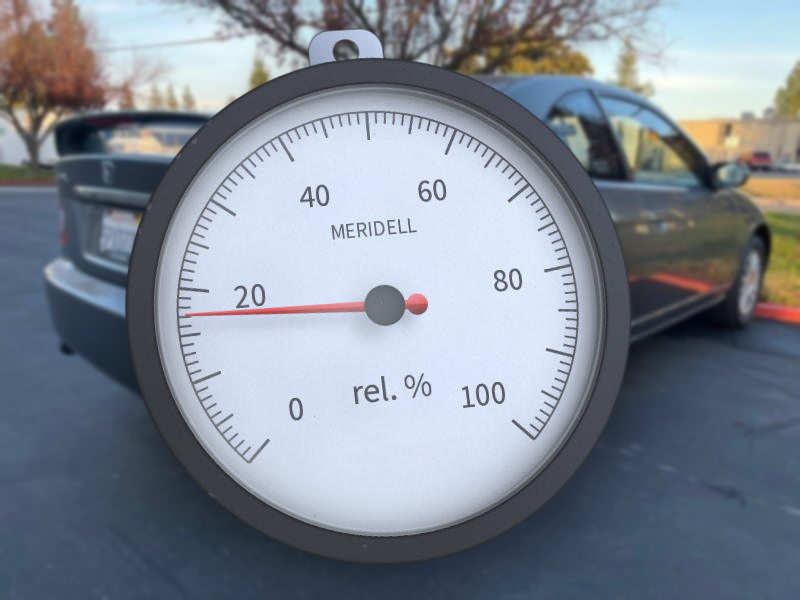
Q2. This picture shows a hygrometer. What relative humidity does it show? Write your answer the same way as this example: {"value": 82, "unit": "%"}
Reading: {"value": 17, "unit": "%"}
